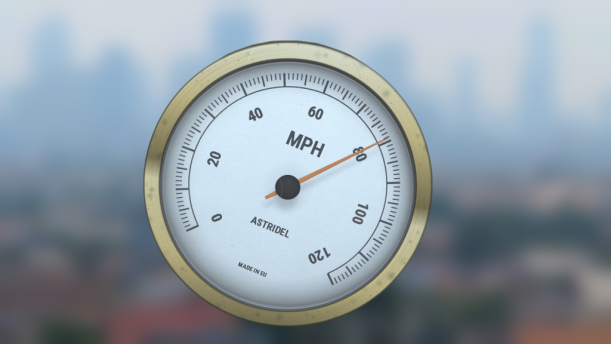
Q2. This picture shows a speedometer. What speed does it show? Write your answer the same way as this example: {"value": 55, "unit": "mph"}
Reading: {"value": 79, "unit": "mph"}
